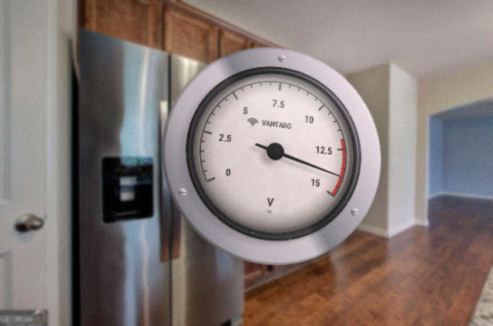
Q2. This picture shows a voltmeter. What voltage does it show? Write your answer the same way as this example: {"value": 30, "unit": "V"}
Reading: {"value": 14, "unit": "V"}
